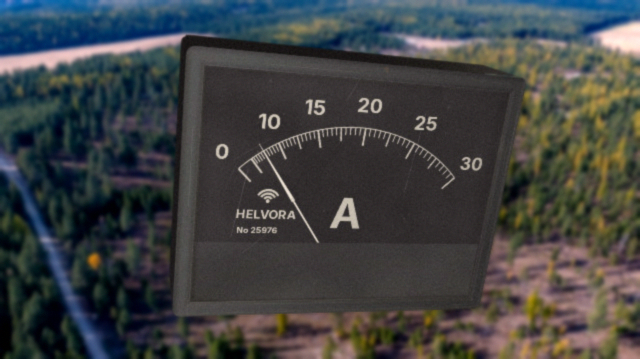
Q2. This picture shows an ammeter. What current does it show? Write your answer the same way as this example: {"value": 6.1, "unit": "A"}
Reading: {"value": 7.5, "unit": "A"}
